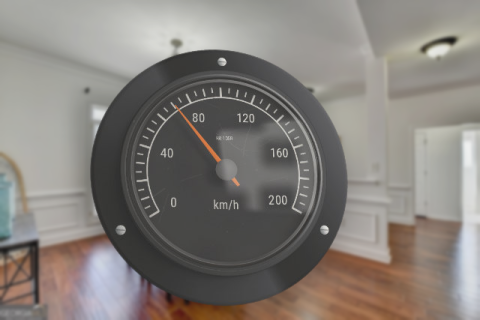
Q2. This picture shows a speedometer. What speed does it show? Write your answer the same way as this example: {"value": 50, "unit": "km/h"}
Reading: {"value": 70, "unit": "km/h"}
